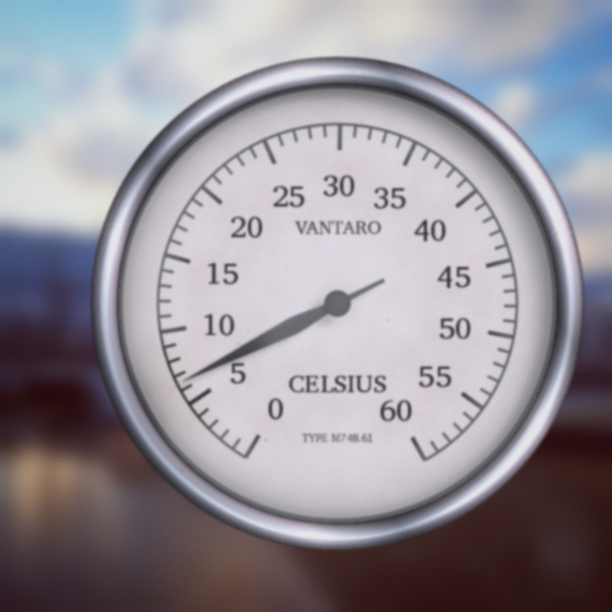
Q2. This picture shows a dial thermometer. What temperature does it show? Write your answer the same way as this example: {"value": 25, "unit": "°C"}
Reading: {"value": 6.5, "unit": "°C"}
